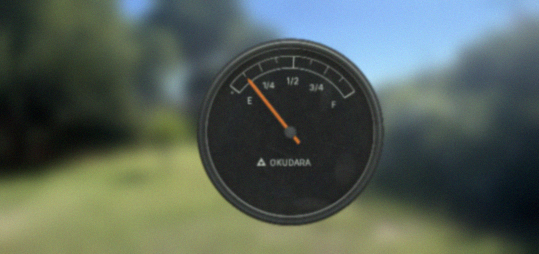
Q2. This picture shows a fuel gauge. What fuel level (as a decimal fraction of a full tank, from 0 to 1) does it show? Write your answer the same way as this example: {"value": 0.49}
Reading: {"value": 0.125}
